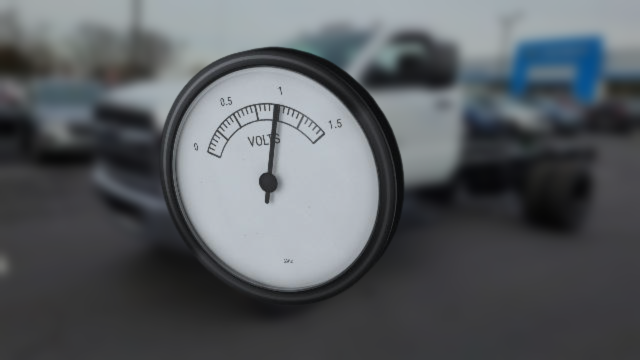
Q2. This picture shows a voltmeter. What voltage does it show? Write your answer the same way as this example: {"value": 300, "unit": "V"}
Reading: {"value": 1, "unit": "V"}
